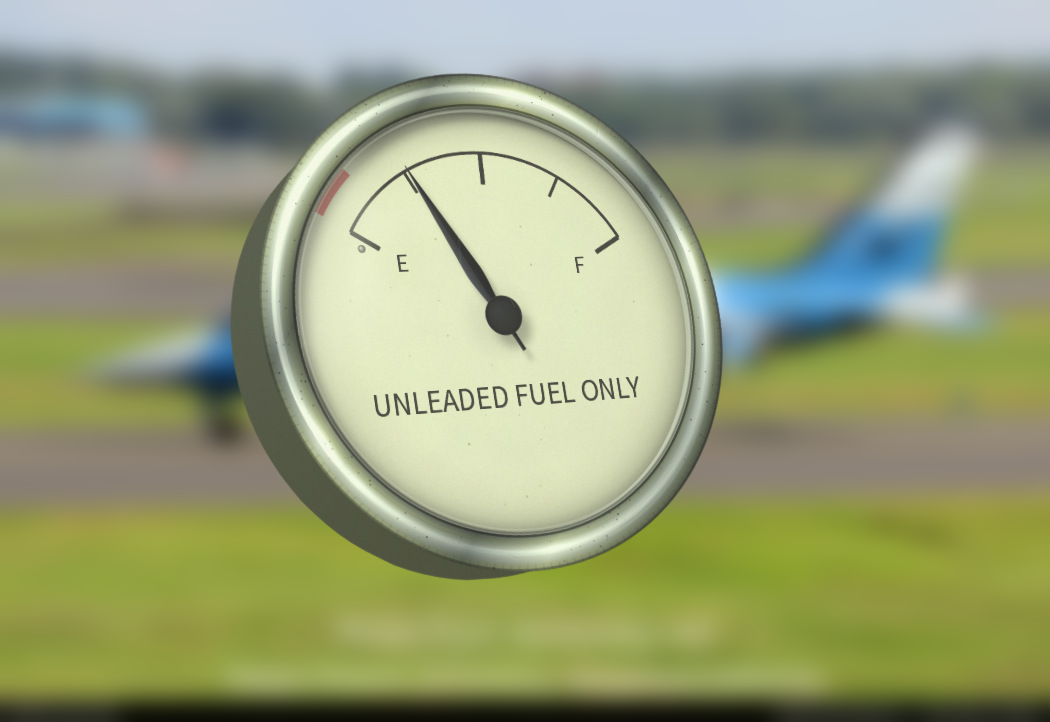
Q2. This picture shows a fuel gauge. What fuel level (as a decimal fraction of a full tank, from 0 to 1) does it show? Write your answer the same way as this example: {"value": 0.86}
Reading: {"value": 0.25}
